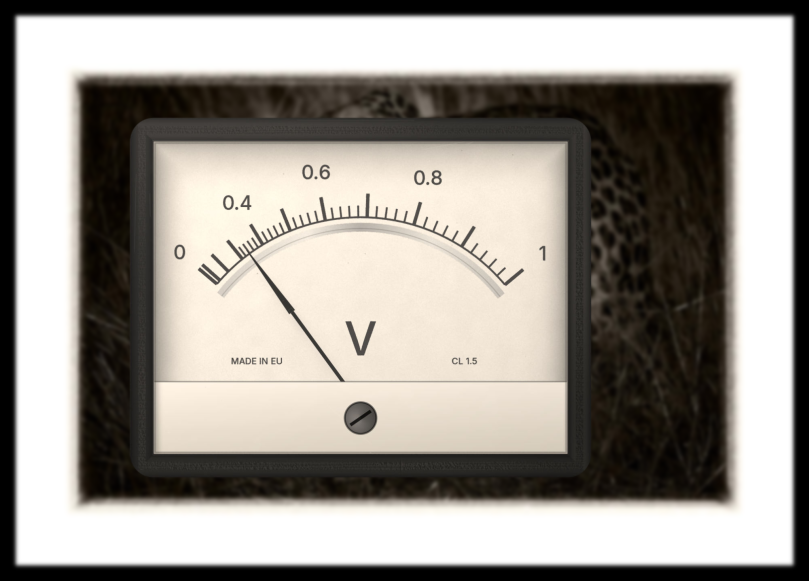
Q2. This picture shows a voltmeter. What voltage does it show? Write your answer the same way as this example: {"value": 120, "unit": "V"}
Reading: {"value": 0.34, "unit": "V"}
